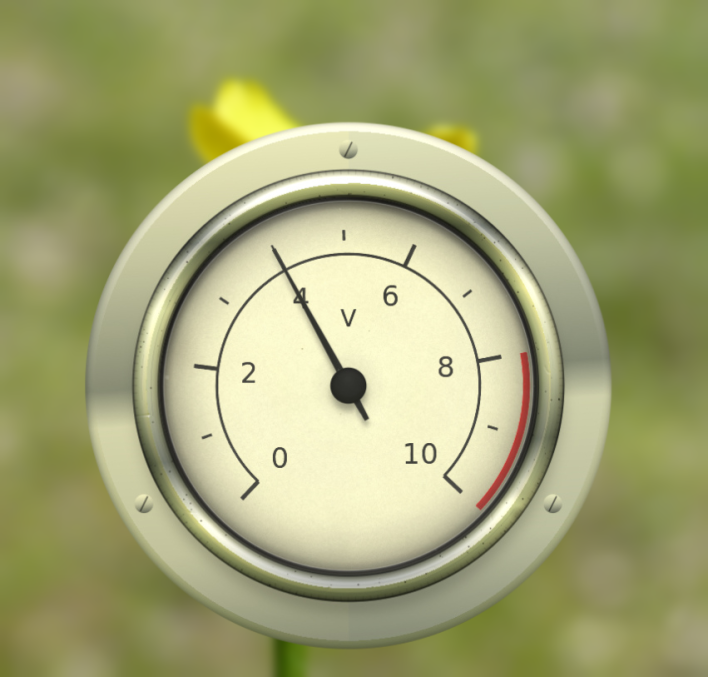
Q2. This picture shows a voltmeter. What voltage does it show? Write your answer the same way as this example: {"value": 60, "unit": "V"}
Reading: {"value": 4, "unit": "V"}
